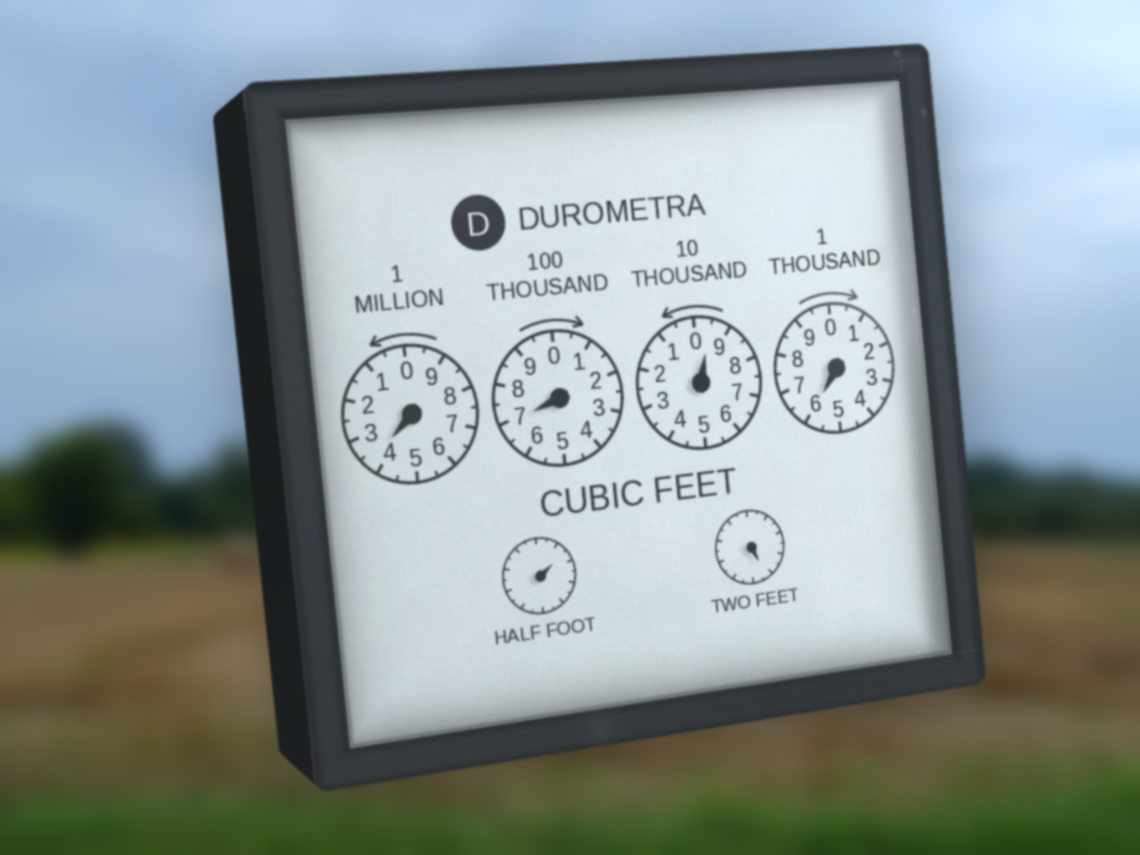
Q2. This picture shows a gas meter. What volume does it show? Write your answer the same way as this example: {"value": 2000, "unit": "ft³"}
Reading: {"value": 369600, "unit": "ft³"}
